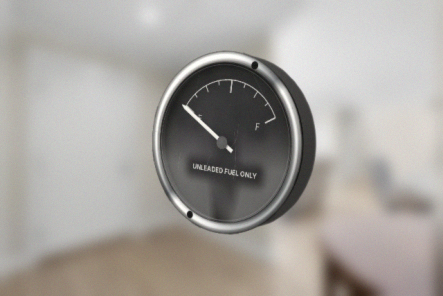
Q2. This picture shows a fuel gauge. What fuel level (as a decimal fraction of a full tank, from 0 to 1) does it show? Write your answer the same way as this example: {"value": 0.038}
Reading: {"value": 0}
